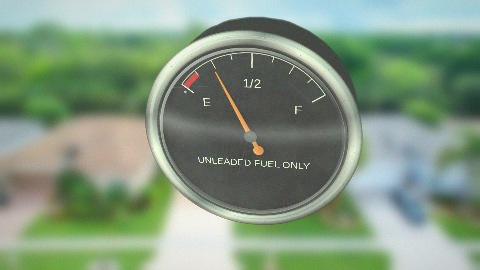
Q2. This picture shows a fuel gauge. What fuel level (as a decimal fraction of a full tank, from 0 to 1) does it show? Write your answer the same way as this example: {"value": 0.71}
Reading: {"value": 0.25}
